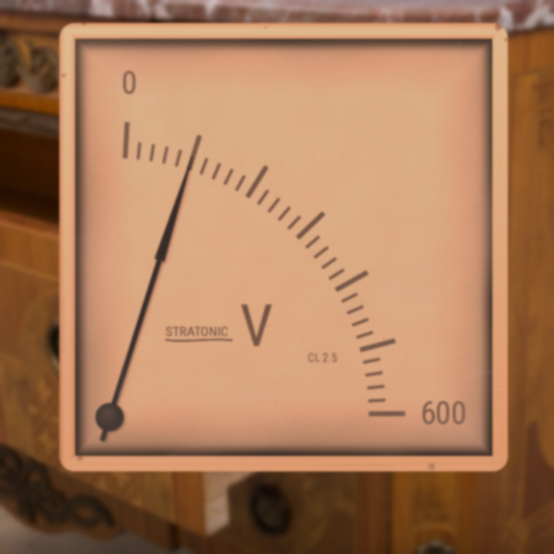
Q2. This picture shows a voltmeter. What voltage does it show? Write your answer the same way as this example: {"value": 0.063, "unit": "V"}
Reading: {"value": 100, "unit": "V"}
